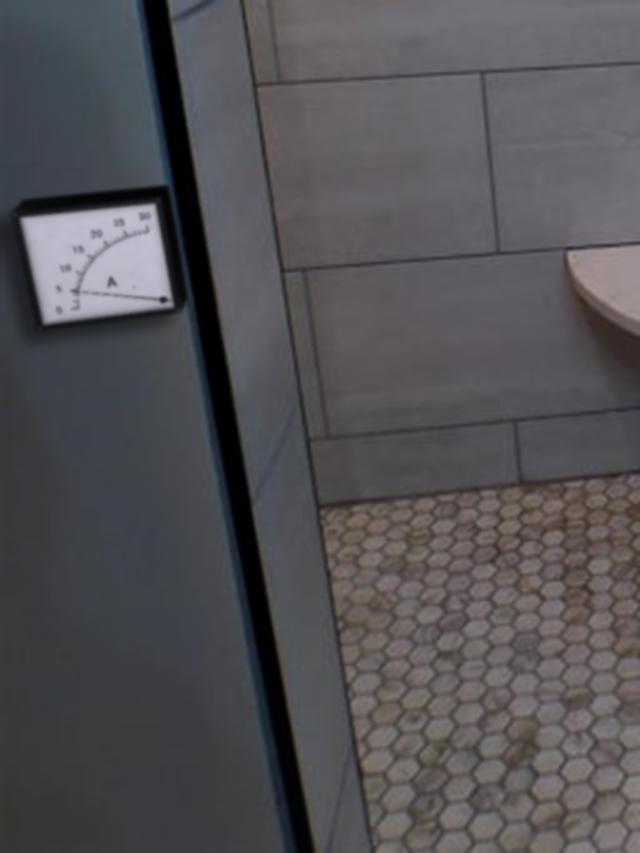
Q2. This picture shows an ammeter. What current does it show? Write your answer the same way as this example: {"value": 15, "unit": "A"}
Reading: {"value": 5, "unit": "A"}
